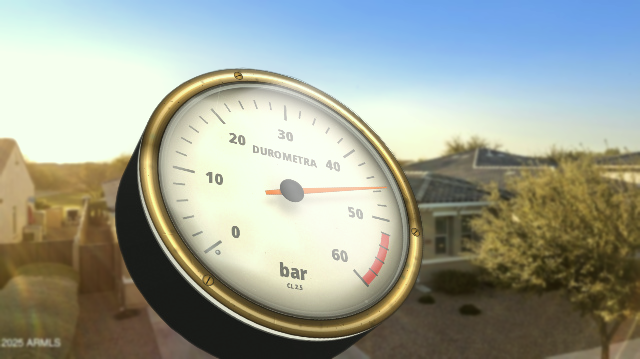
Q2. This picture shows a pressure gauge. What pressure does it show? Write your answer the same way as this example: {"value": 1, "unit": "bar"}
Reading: {"value": 46, "unit": "bar"}
